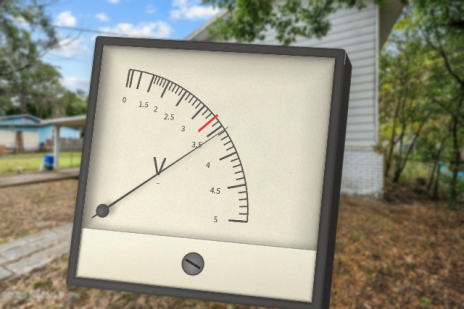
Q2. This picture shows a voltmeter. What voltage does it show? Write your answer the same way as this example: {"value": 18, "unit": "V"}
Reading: {"value": 3.6, "unit": "V"}
